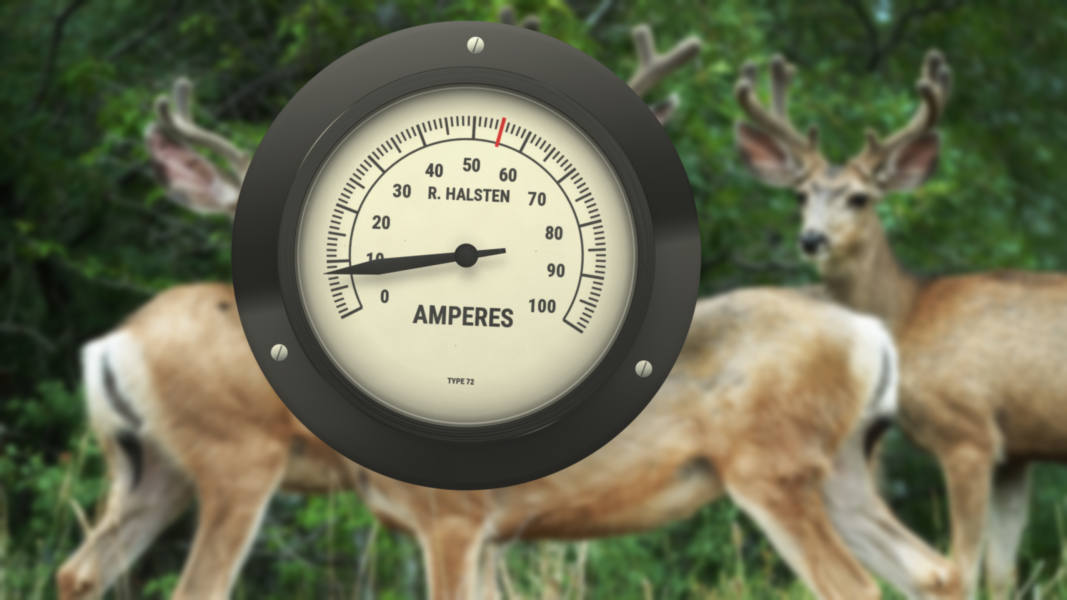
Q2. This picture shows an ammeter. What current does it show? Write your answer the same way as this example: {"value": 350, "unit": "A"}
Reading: {"value": 8, "unit": "A"}
